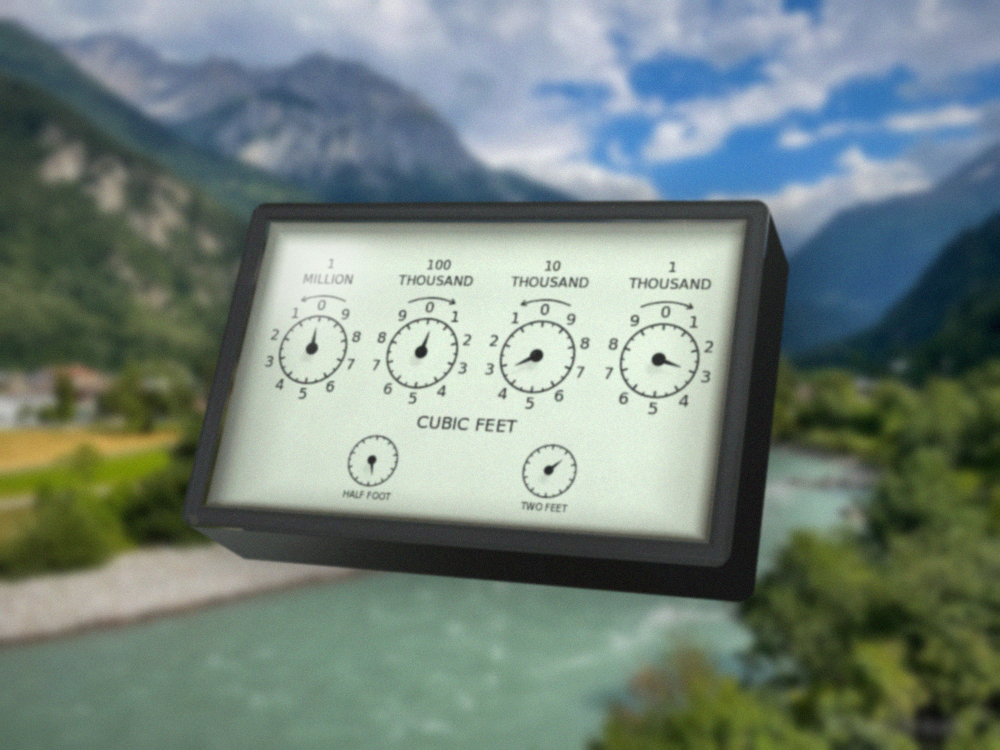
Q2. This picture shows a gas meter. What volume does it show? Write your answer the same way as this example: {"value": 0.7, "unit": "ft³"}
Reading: {"value": 3300, "unit": "ft³"}
